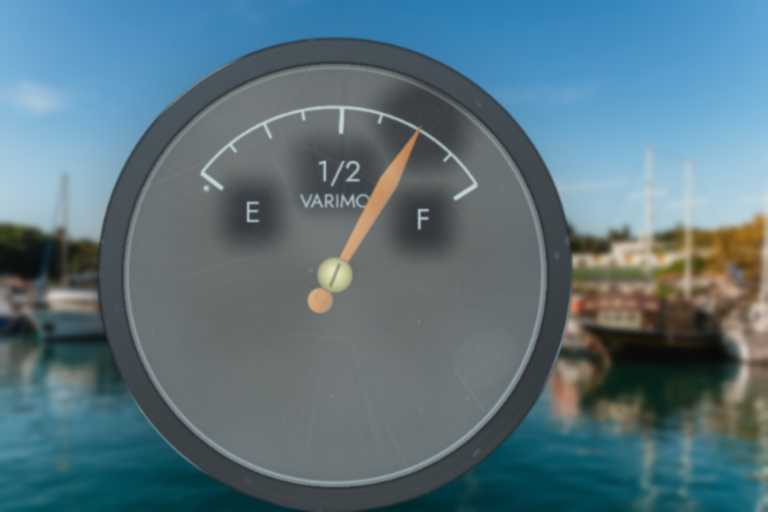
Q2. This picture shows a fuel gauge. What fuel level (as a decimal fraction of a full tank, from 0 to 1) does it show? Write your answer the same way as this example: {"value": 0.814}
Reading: {"value": 0.75}
